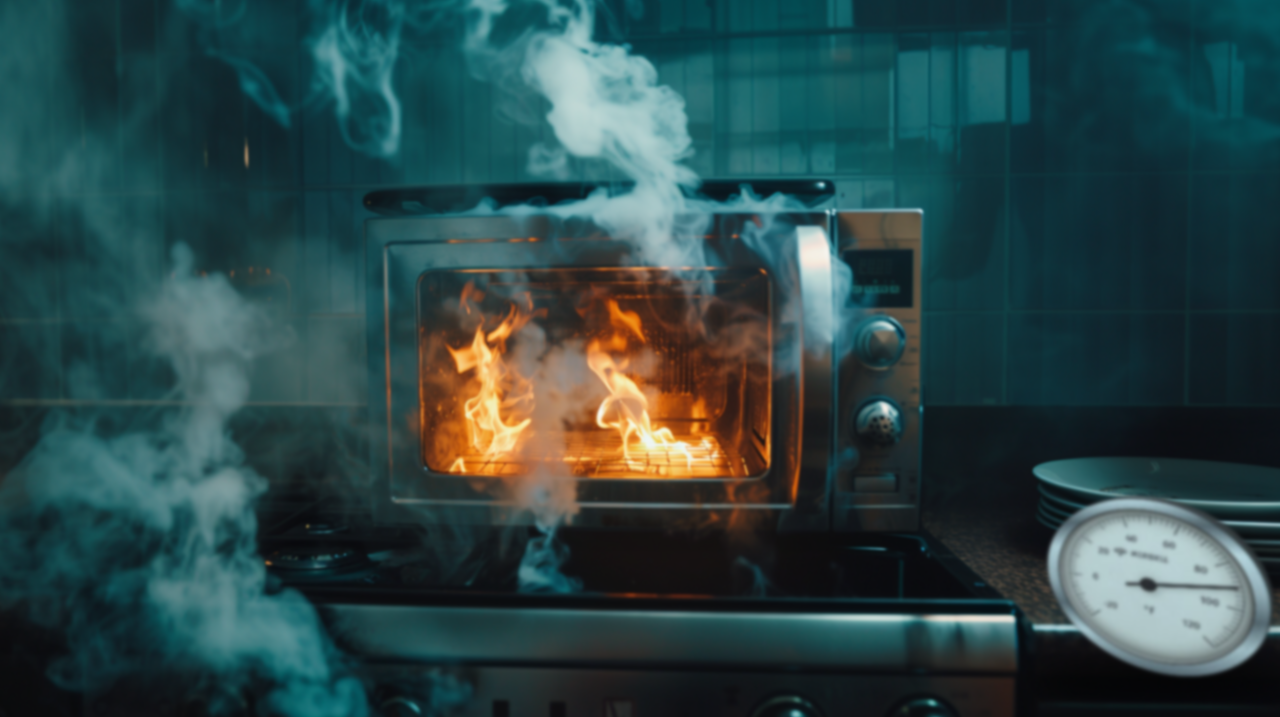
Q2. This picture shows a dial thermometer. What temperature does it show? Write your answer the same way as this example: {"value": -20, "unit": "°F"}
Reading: {"value": 90, "unit": "°F"}
